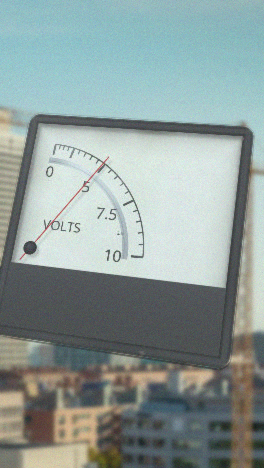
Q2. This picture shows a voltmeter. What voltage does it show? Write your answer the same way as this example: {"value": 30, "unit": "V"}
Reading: {"value": 5, "unit": "V"}
